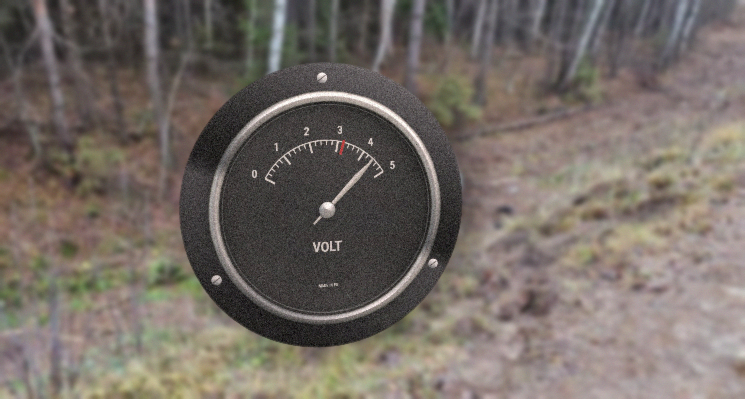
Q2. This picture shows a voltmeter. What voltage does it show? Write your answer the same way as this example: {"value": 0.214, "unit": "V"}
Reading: {"value": 4.4, "unit": "V"}
